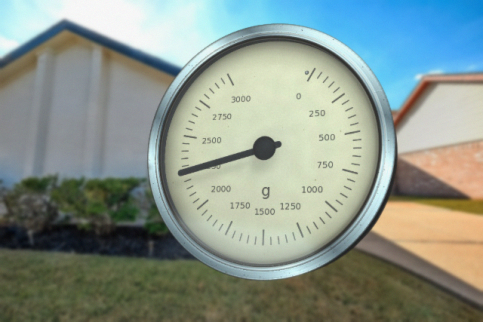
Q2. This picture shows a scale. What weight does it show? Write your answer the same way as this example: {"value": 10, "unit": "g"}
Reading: {"value": 2250, "unit": "g"}
